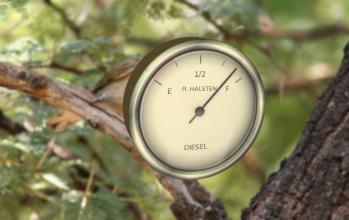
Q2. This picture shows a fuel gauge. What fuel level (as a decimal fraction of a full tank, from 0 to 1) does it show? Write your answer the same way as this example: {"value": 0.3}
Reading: {"value": 0.875}
